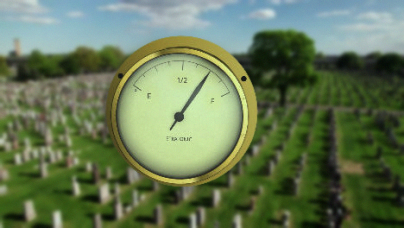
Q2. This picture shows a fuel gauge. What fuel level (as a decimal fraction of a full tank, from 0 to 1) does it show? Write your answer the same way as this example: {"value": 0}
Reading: {"value": 0.75}
